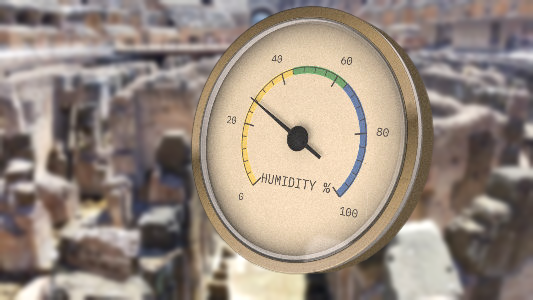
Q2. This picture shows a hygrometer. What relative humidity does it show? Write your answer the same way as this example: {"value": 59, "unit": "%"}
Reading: {"value": 28, "unit": "%"}
